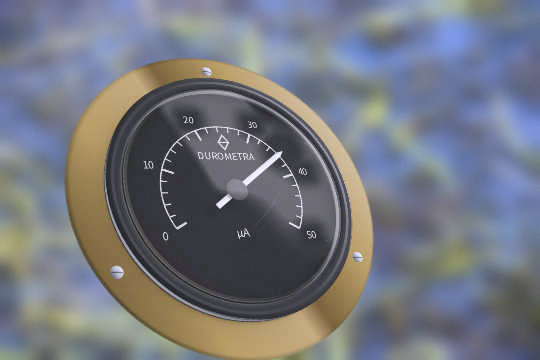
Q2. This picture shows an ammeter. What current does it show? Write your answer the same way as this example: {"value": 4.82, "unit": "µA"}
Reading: {"value": 36, "unit": "µA"}
